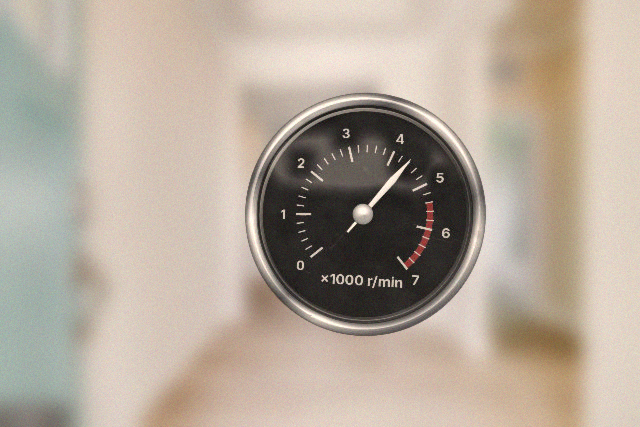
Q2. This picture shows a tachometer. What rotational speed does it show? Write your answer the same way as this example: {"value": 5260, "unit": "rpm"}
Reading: {"value": 4400, "unit": "rpm"}
